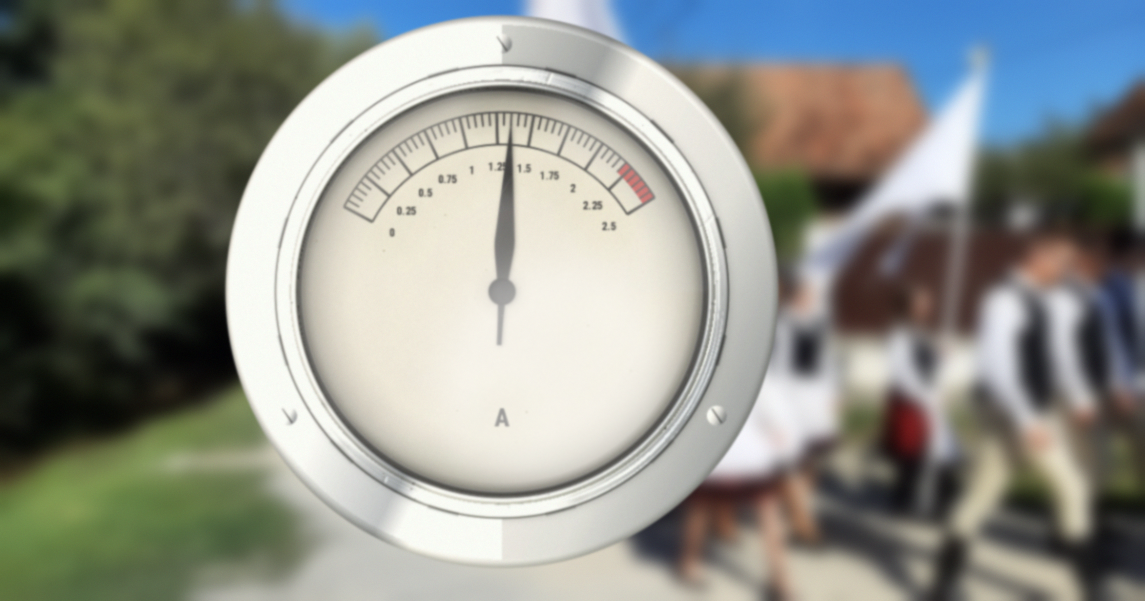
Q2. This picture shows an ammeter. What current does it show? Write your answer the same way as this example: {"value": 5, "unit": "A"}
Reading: {"value": 1.35, "unit": "A"}
